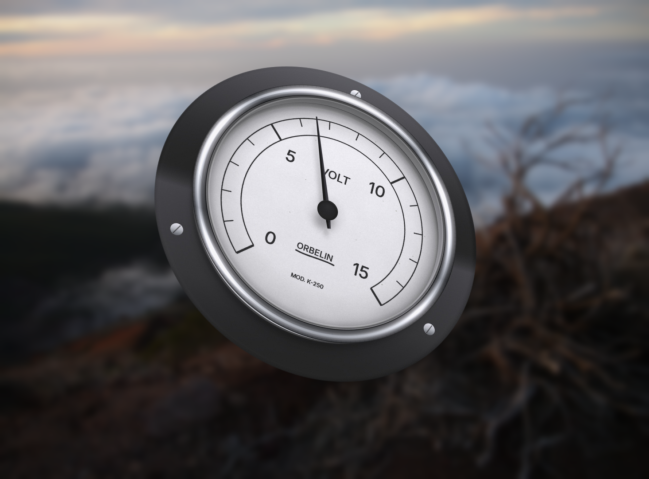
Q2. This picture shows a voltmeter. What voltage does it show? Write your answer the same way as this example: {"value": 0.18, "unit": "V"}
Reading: {"value": 6.5, "unit": "V"}
